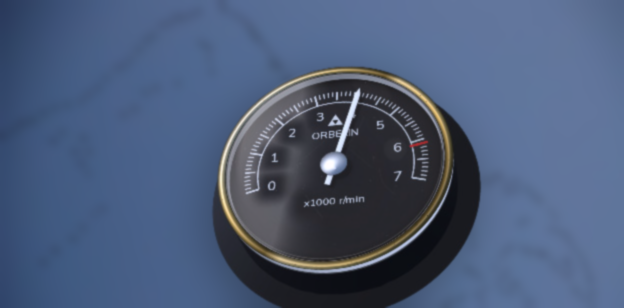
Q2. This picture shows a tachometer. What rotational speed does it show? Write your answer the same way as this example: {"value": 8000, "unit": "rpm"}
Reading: {"value": 4000, "unit": "rpm"}
